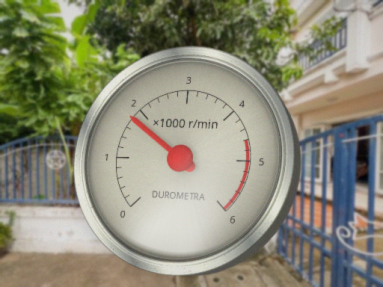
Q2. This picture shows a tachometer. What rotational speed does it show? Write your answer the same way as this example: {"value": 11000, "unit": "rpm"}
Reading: {"value": 1800, "unit": "rpm"}
